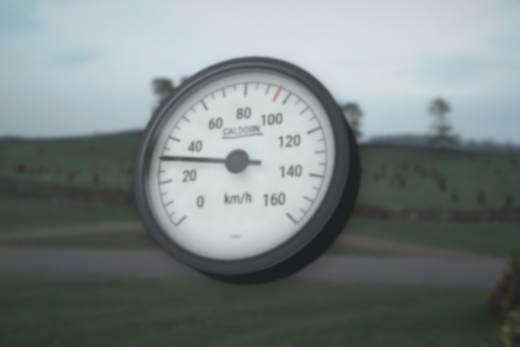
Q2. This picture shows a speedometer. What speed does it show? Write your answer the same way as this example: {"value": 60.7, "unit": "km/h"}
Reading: {"value": 30, "unit": "km/h"}
